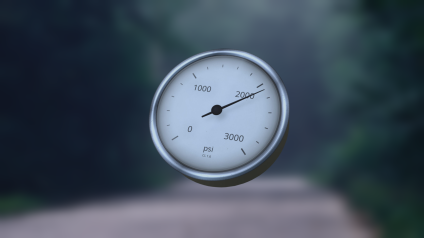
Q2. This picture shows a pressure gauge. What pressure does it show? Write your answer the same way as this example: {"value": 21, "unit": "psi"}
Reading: {"value": 2100, "unit": "psi"}
